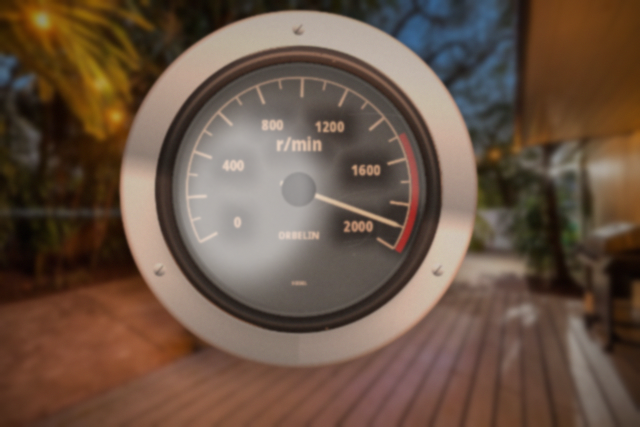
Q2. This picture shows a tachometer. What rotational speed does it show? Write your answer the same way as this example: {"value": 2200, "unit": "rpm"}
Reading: {"value": 1900, "unit": "rpm"}
